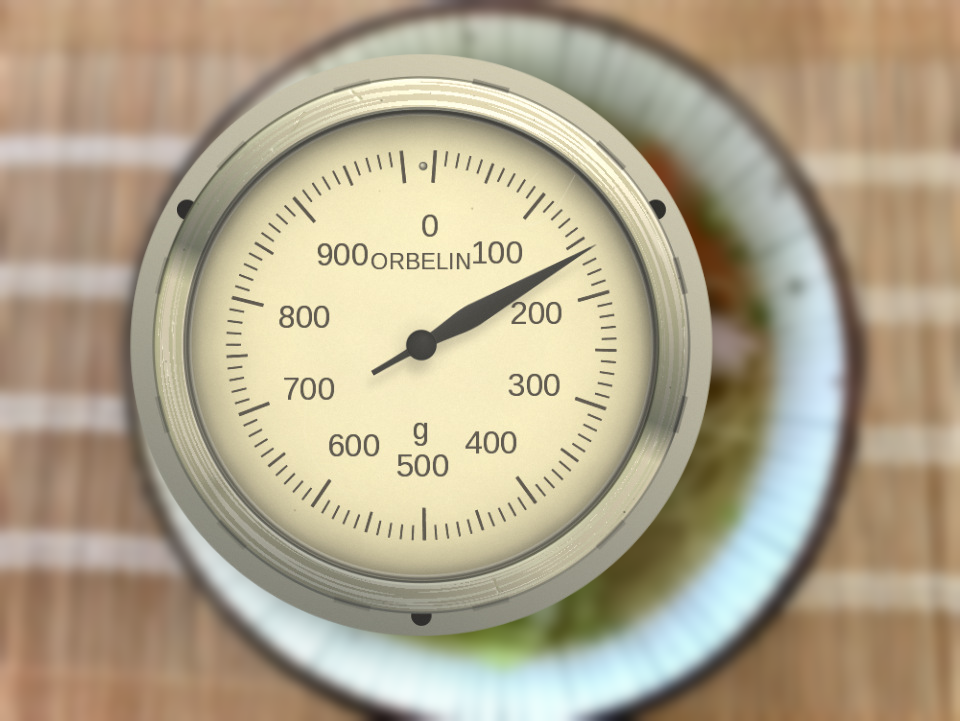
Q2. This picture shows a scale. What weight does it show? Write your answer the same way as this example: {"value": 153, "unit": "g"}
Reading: {"value": 160, "unit": "g"}
